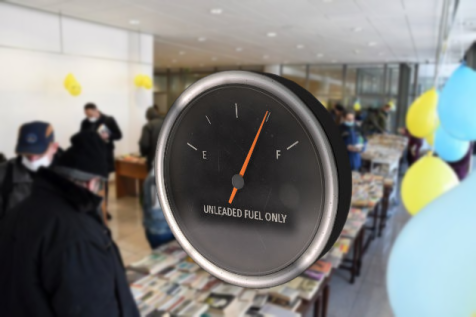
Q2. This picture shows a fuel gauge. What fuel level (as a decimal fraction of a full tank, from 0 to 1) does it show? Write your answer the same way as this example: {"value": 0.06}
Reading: {"value": 0.75}
